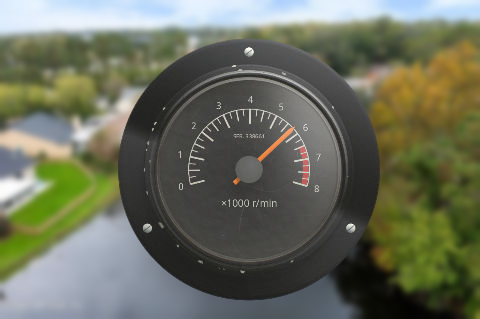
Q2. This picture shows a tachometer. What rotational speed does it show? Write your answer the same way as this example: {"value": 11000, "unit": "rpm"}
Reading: {"value": 5750, "unit": "rpm"}
